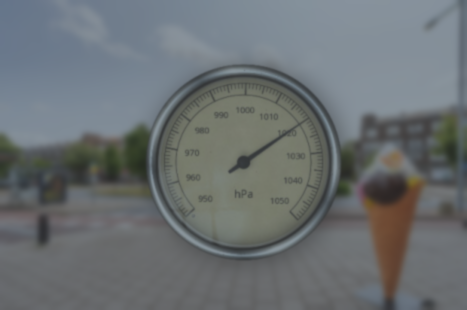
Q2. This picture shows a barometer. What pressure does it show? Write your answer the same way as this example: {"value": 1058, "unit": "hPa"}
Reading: {"value": 1020, "unit": "hPa"}
